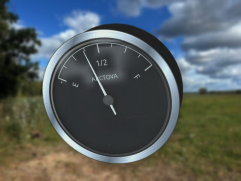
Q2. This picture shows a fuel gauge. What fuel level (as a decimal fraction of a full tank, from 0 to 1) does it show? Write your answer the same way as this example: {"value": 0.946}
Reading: {"value": 0.375}
